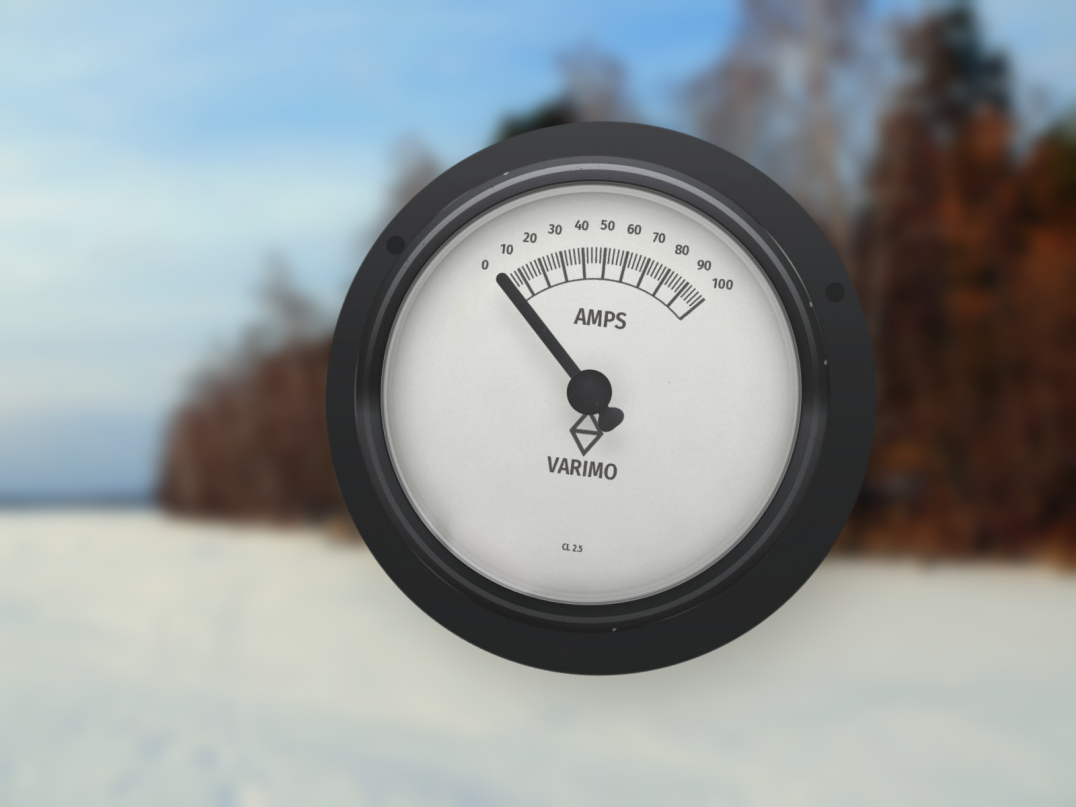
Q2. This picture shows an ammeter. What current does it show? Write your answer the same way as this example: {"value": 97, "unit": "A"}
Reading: {"value": 2, "unit": "A"}
